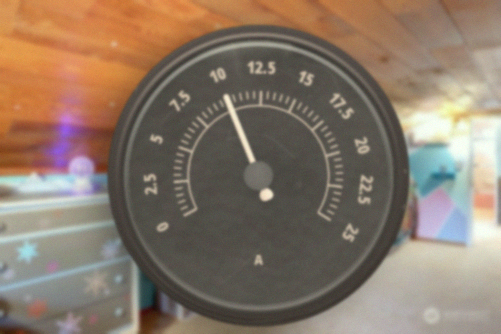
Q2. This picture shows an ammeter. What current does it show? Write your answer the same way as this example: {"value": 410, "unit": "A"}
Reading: {"value": 10, "unit": "A"}
